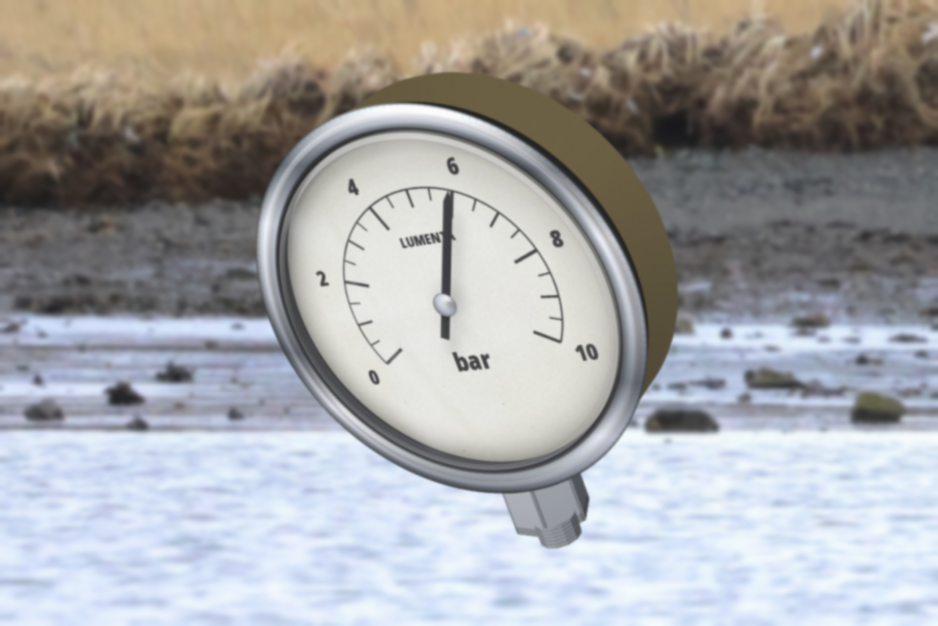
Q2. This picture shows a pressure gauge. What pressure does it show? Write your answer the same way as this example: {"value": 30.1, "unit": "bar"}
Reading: {"value": 6, "unit": "bar"}
